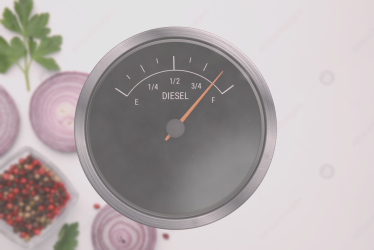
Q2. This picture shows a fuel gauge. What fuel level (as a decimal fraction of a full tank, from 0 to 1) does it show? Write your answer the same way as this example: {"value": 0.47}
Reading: {"value": 0.875}
